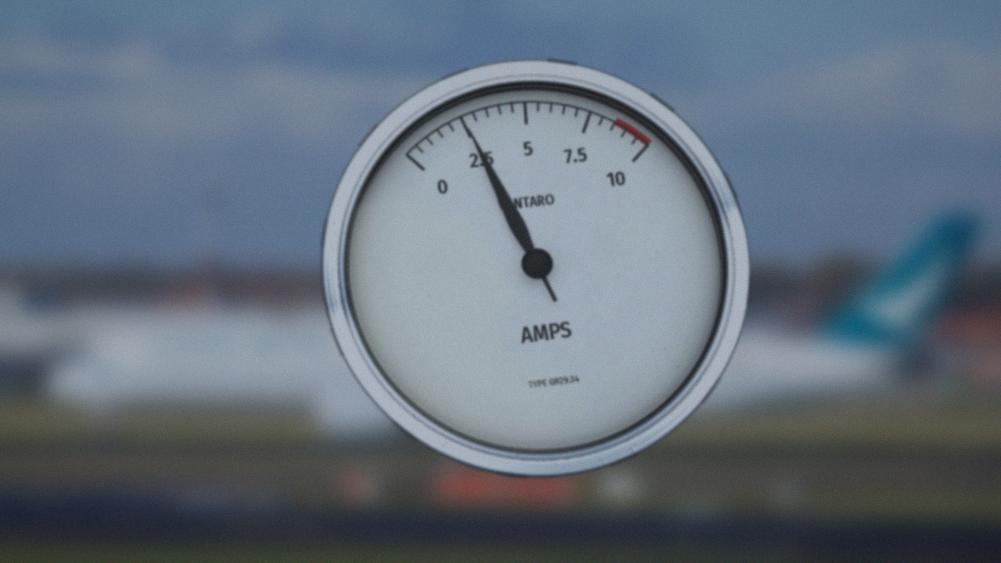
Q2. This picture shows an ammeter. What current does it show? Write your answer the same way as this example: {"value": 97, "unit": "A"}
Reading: {"value": 2.5, "unit": "A"}
